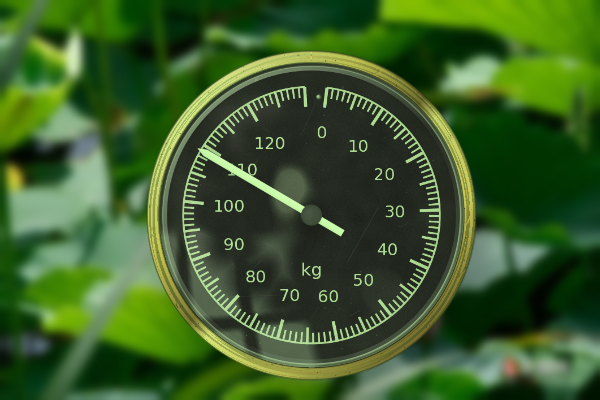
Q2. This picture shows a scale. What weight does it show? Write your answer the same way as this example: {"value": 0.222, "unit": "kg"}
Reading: {"value": 109, "unit": "kg"}
